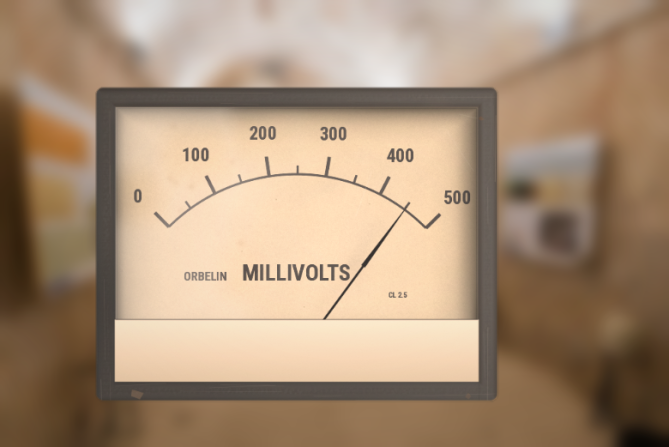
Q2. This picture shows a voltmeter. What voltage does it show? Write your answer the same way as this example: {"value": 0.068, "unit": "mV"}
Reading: {"value": 450, "unit": "mV"}
